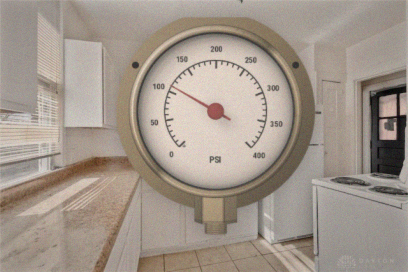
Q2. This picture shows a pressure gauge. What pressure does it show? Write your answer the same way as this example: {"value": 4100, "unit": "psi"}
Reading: {"value": 110, "unit": "psi"}
